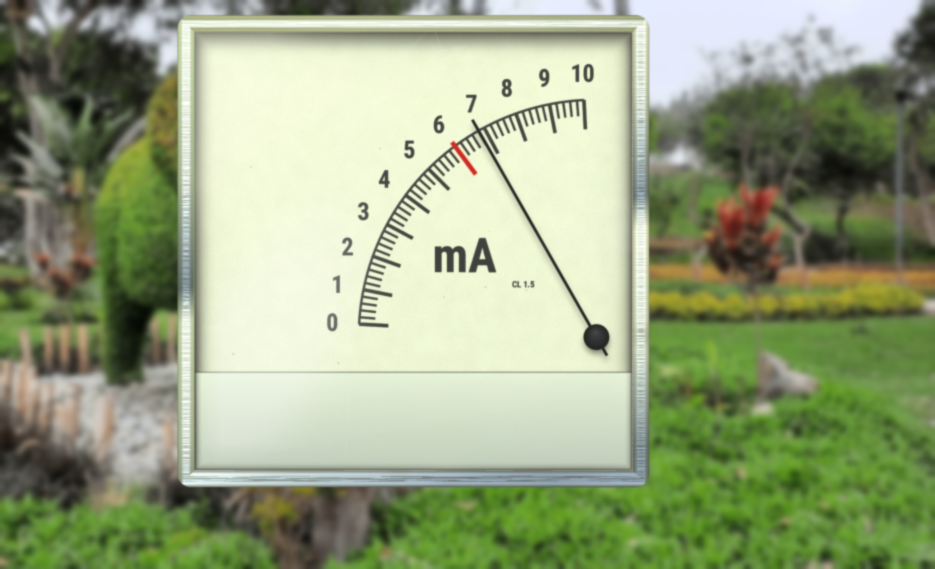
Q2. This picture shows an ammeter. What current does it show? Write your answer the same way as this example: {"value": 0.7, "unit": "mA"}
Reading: {"value": 6.8, "unit": "mA"}
